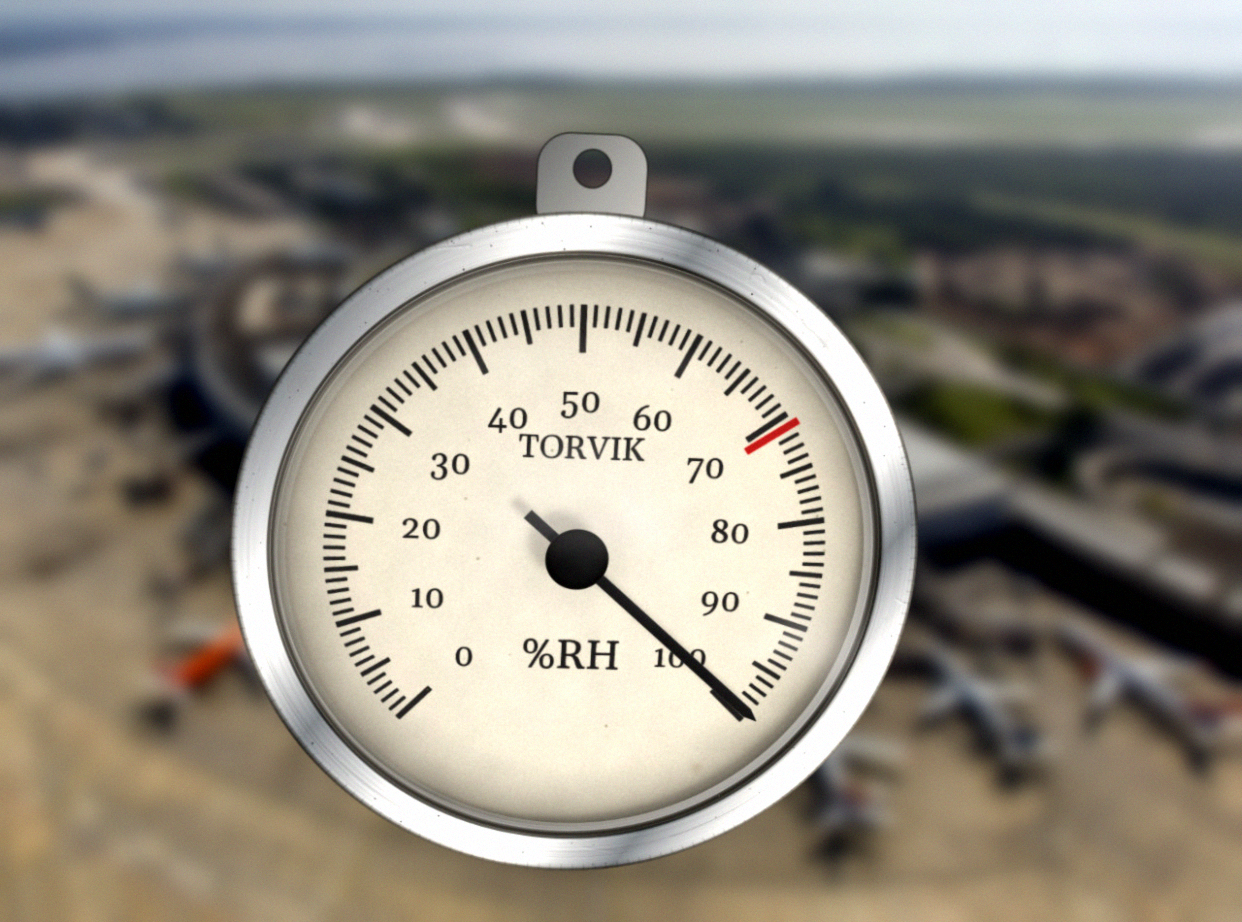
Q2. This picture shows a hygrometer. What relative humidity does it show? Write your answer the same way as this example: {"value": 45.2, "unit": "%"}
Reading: {"value": 99, "unit": "%"}
